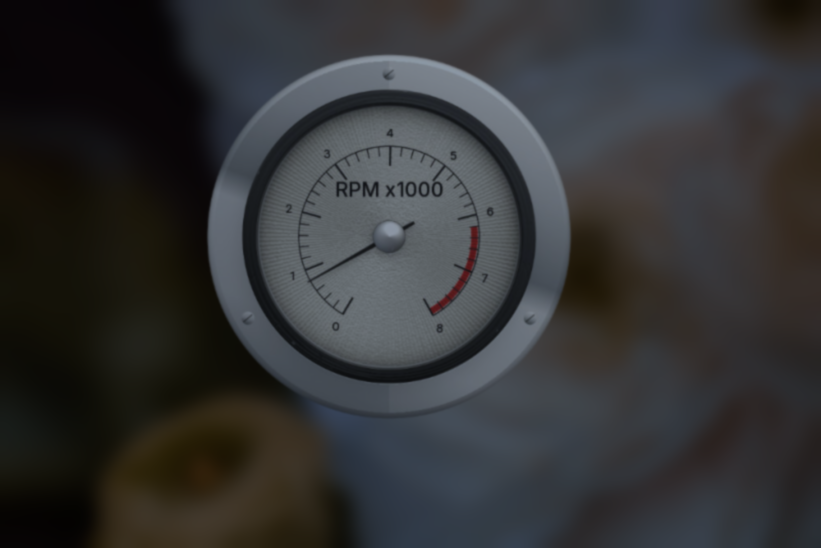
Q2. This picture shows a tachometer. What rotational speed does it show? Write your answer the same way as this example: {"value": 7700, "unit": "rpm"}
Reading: {"value": 800, "unit": "rpm"}
